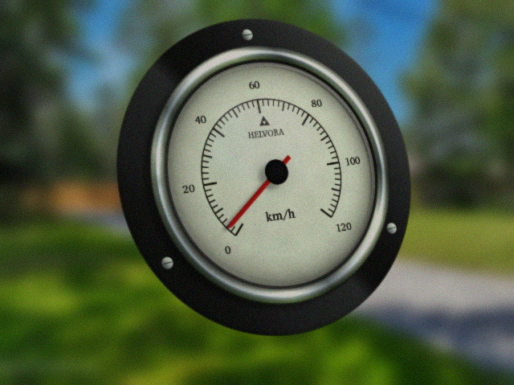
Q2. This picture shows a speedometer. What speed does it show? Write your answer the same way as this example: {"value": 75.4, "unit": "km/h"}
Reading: {"value": 4, "unit": "km/h"}
